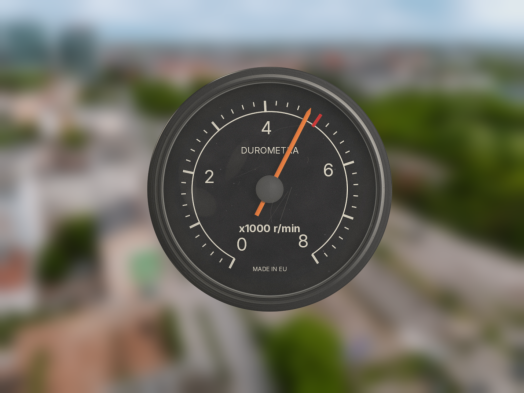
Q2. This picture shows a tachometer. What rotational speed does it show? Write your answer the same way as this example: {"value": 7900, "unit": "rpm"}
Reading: {"value": 4800, "unit": "rpm"}
